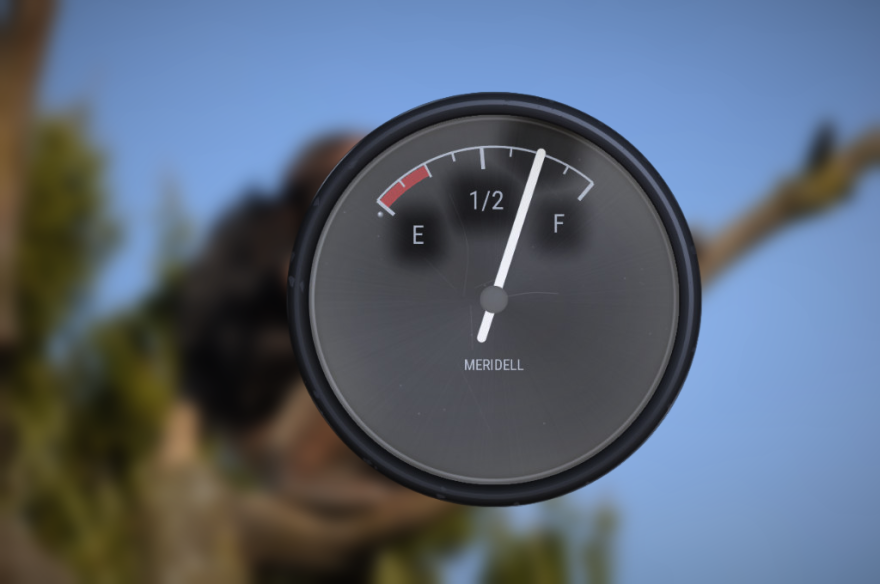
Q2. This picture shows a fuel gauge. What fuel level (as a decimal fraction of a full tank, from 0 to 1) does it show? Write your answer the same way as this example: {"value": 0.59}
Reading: {"value": 0.75}
